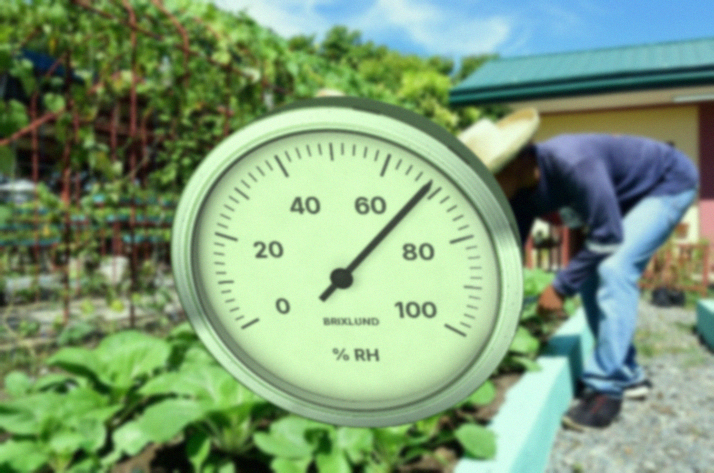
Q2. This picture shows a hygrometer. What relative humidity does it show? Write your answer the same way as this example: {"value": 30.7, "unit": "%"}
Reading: {"value": 68, "unit": "%"}
